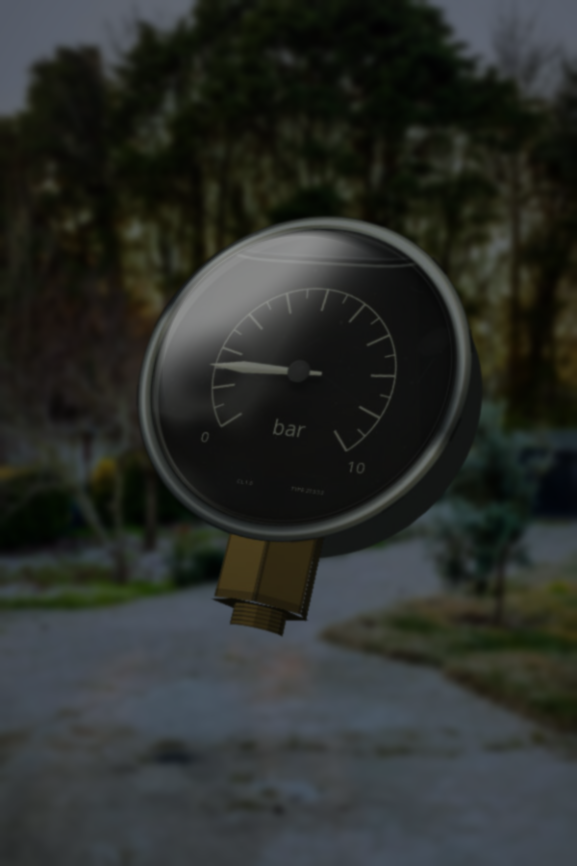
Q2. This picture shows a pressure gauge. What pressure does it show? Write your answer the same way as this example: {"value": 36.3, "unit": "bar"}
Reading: {"value": 1.5, "unit": "bar"}
